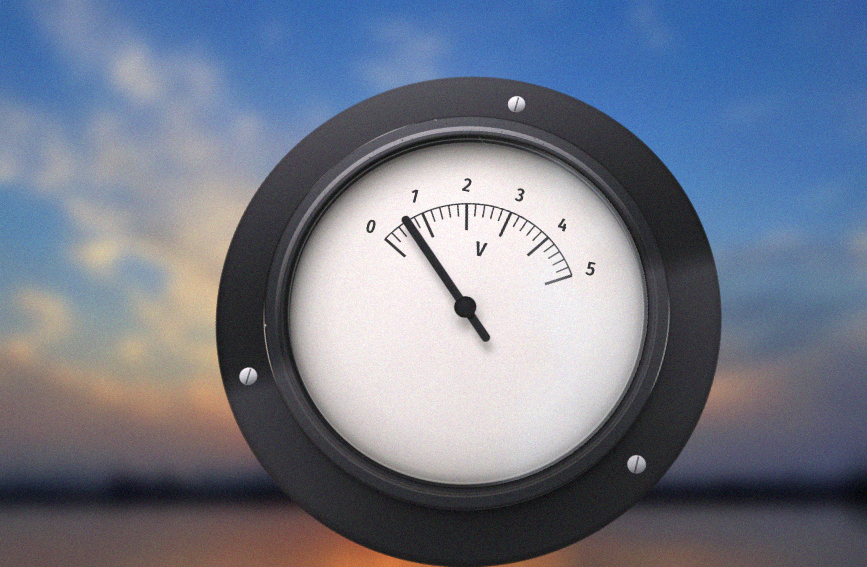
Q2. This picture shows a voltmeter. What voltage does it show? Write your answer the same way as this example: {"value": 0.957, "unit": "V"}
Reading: {"value": 0.6, "unit": "V"}
